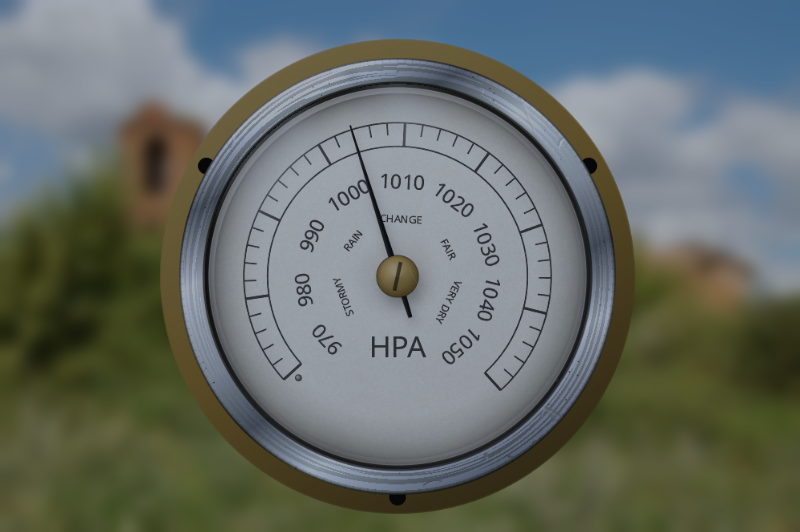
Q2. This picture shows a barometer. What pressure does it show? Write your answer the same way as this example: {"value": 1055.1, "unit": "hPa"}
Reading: {"value": 1004, "unit": "hPa"}
